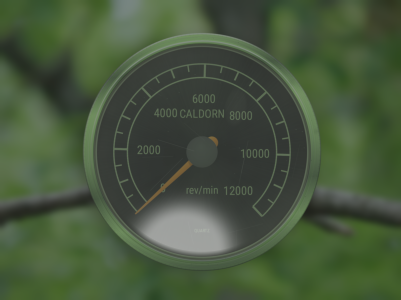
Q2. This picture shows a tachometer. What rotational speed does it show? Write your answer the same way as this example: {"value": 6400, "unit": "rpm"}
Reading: {"value": 0, "unit": "rpm"}
